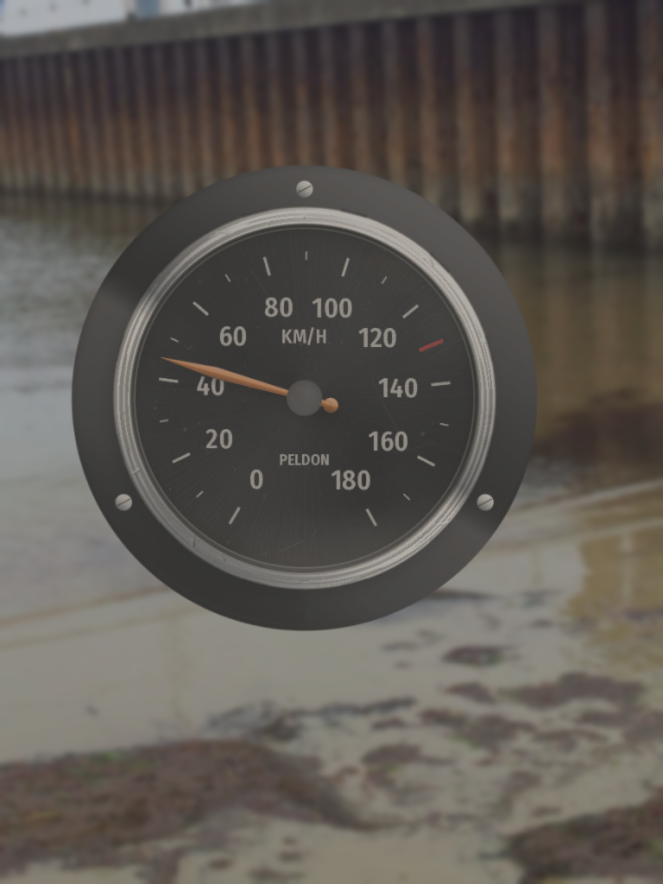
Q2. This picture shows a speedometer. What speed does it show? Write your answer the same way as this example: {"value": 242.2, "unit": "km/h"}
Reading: {"value": 45, "unit": "km/h"}
